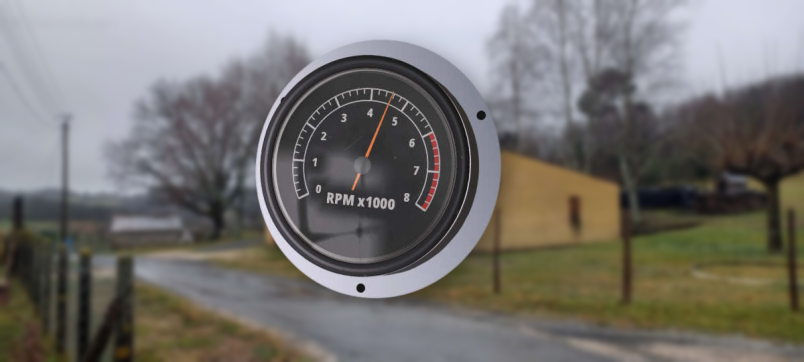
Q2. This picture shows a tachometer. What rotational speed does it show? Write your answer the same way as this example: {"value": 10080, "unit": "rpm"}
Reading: {"value": 4600, "unit": "rpm"}
